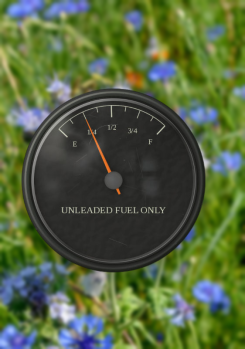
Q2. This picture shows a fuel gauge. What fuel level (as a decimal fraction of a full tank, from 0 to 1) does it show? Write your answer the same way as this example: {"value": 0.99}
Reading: {"value": 0.25}
